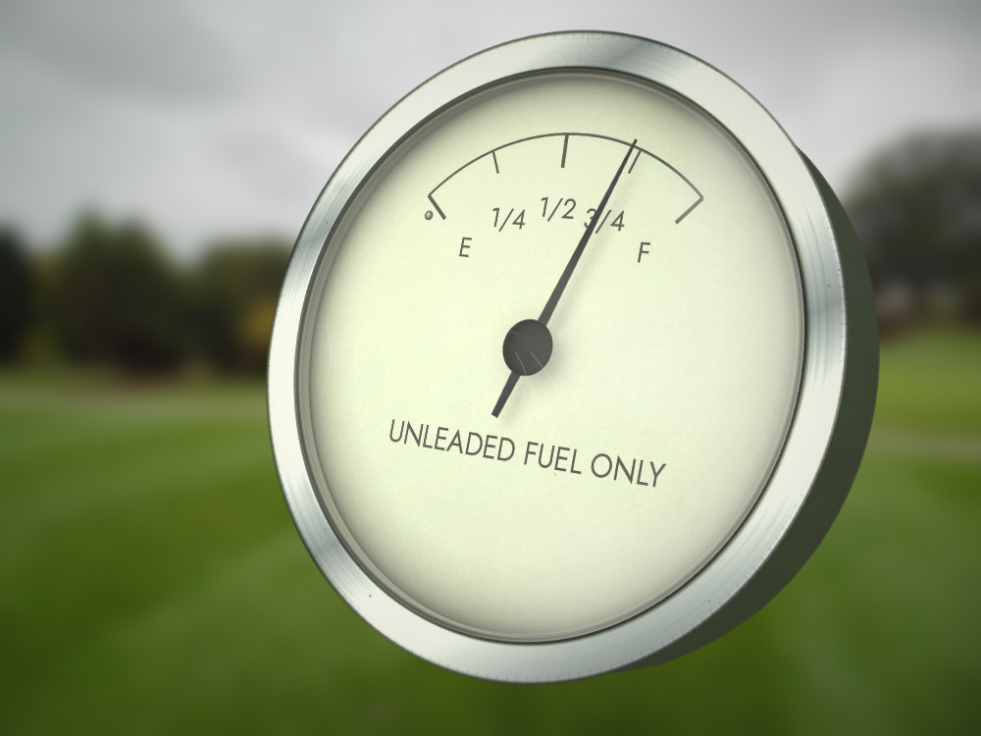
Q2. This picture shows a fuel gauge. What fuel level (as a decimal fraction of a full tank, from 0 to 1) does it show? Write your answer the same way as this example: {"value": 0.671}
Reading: {"value": 0.75}
